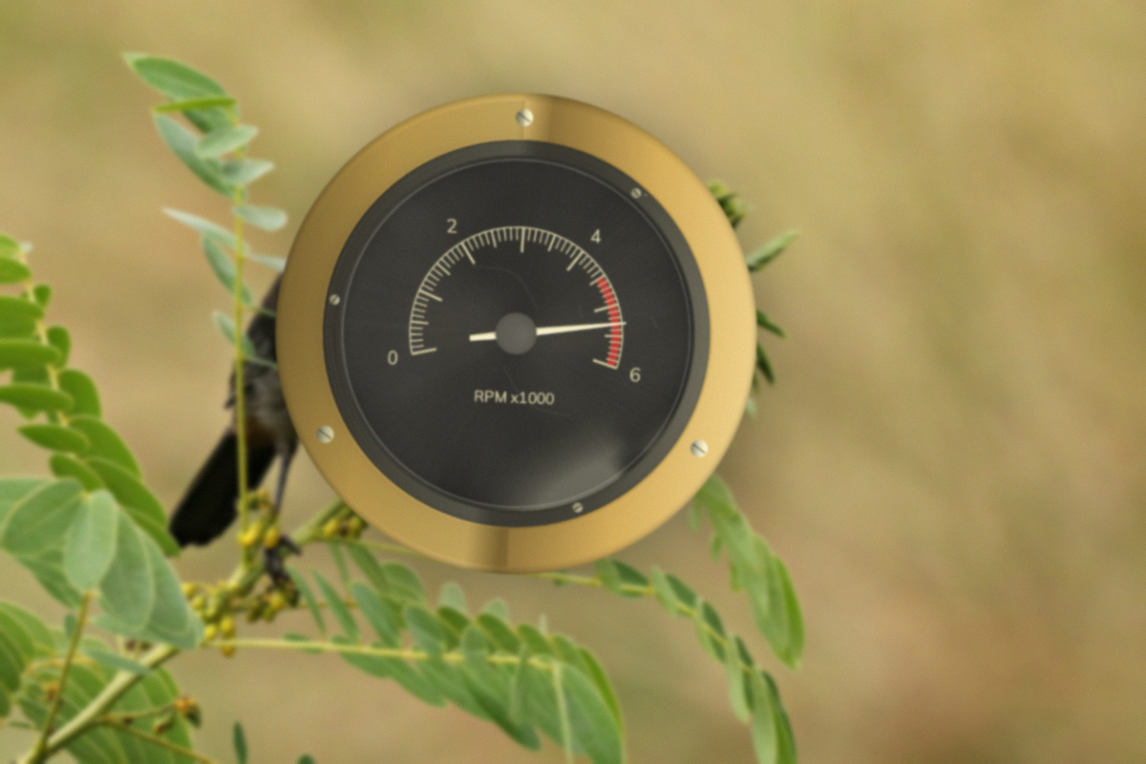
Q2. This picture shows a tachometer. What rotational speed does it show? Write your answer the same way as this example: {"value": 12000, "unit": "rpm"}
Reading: {"value": 5300, "unit": "rpm"}
